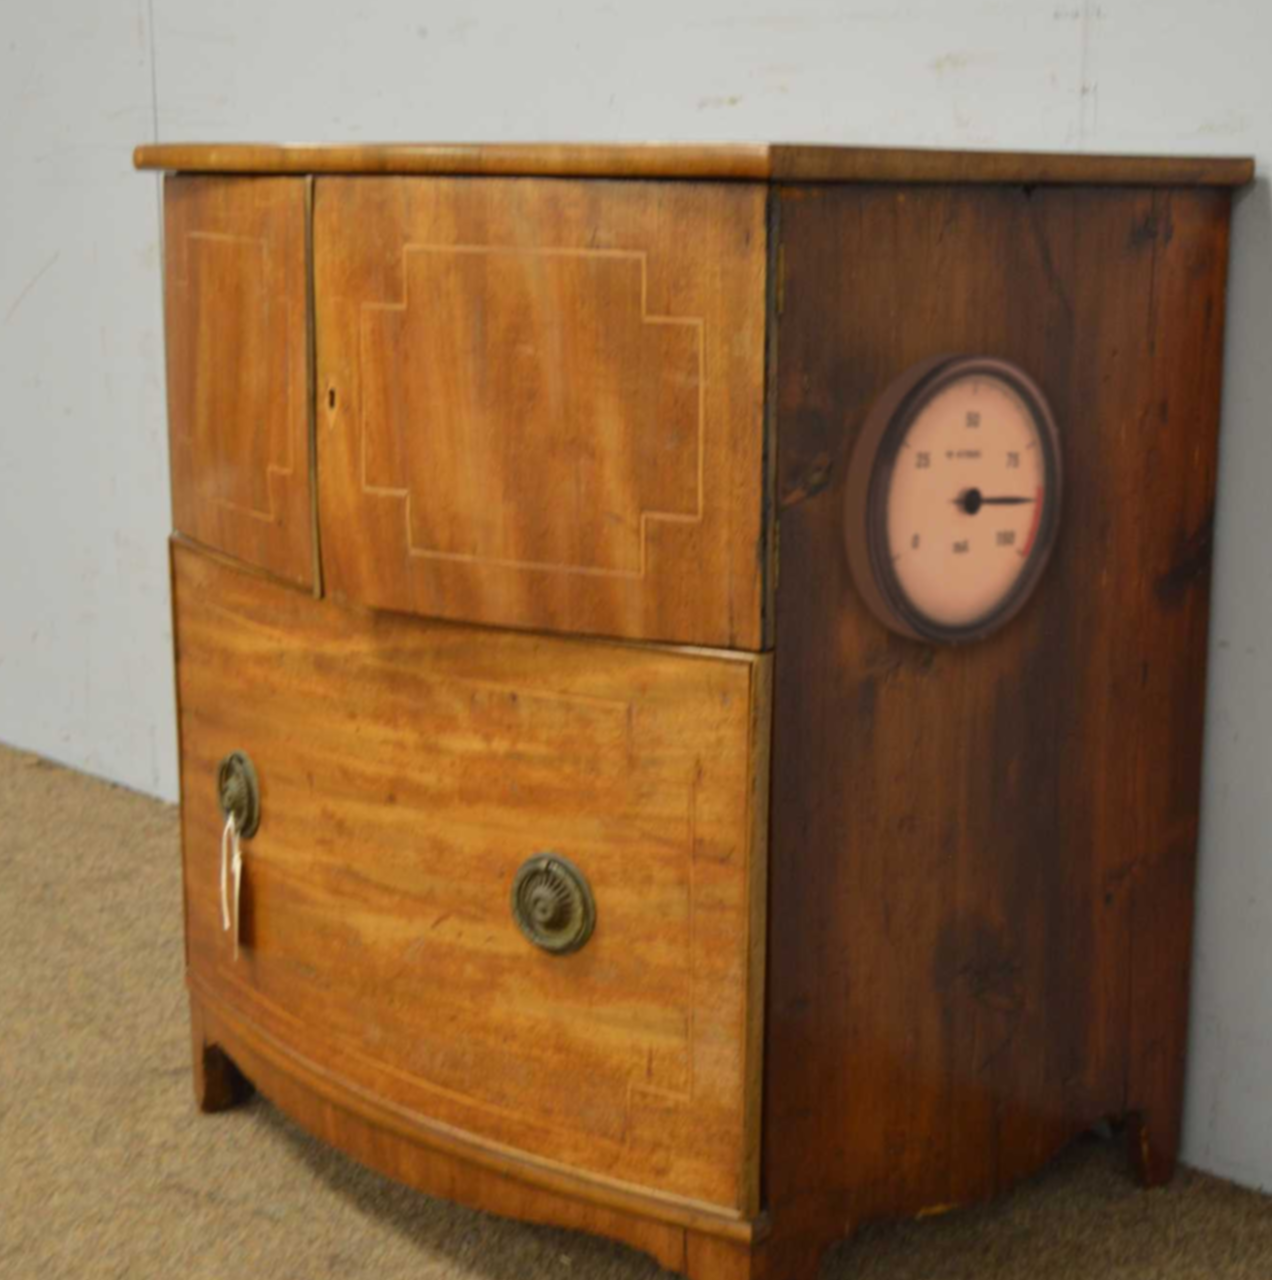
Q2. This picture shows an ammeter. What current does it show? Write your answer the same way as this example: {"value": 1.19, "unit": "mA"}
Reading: {"value": 87.5, "unit": "mA"}
